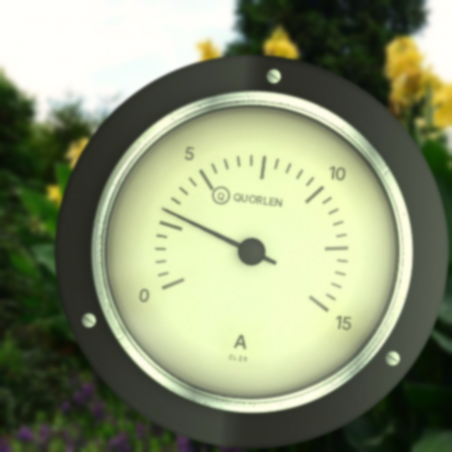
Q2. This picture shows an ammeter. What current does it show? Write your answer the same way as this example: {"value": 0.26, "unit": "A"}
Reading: {"value": 3, "unit": "A"}
